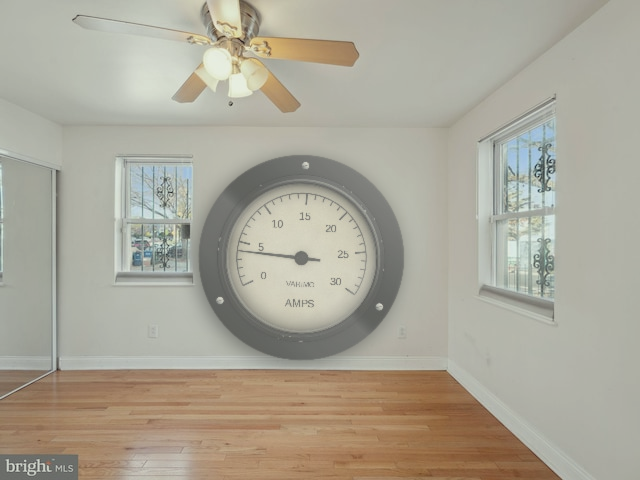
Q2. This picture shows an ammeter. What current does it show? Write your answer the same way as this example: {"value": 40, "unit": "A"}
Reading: {"value": 4, "unit": "A"}
